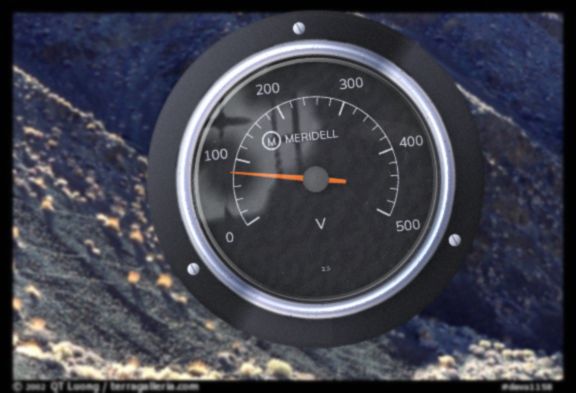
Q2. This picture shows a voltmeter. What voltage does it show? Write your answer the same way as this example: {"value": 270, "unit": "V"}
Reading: {"value": 80, "unit": "V"}
